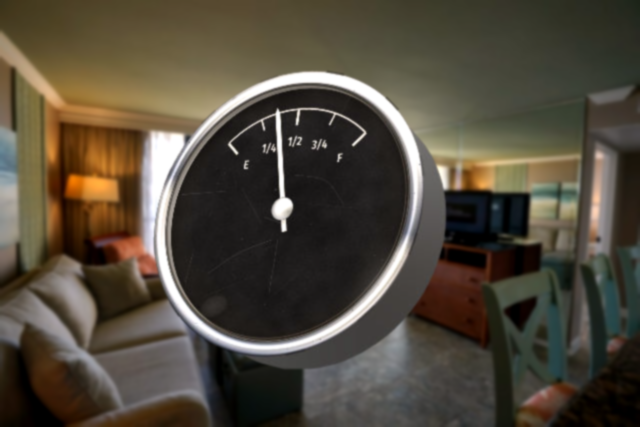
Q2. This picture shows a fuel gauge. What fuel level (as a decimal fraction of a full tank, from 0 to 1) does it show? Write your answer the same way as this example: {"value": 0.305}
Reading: {"value": 0.375}
